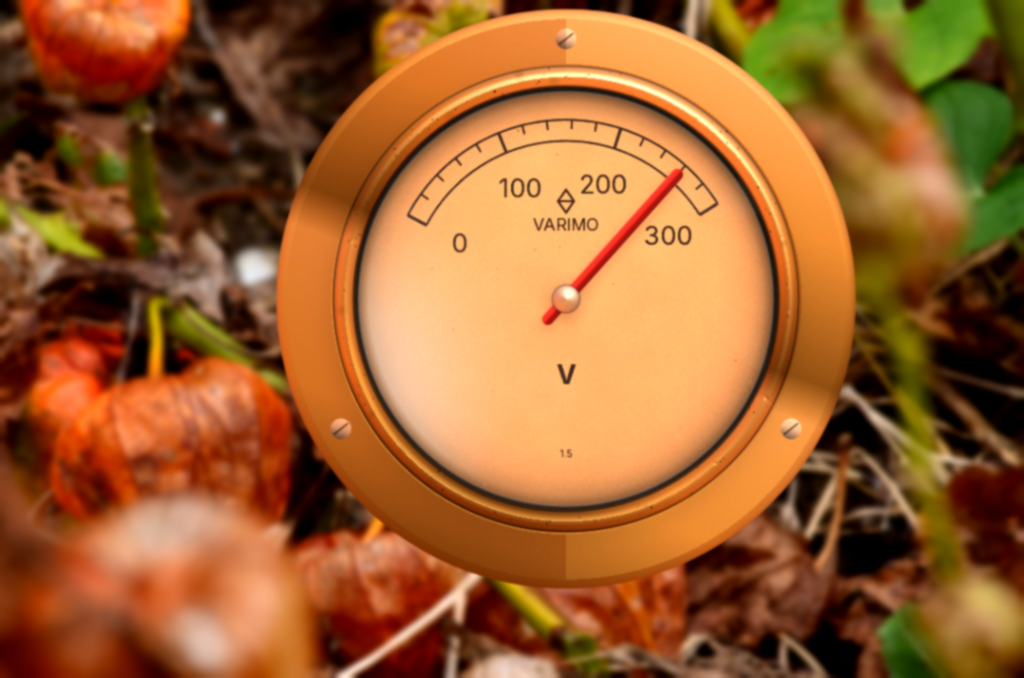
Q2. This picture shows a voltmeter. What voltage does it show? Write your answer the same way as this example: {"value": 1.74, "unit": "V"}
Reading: {"value": 260, "unit": "V"}
